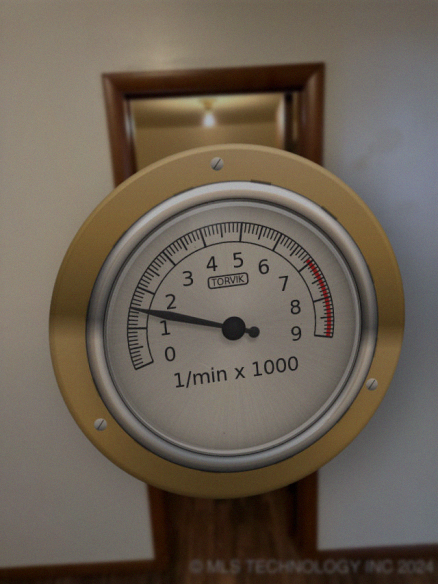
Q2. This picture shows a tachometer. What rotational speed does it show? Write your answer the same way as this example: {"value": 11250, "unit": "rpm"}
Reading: {"value": 1500, "unit": "rpm"}
